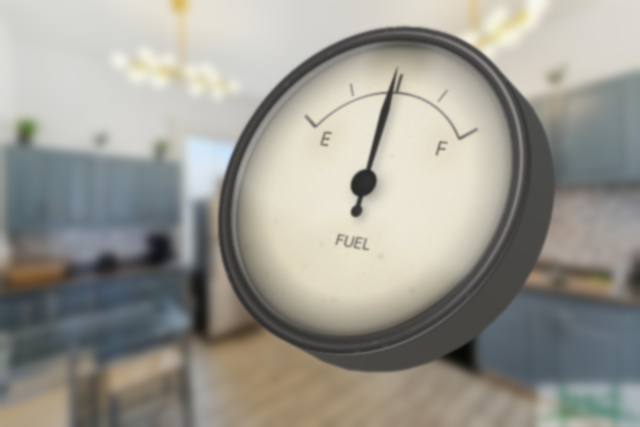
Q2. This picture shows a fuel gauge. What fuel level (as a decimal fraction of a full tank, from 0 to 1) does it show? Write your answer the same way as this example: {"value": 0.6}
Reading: {"value": 0.5}
